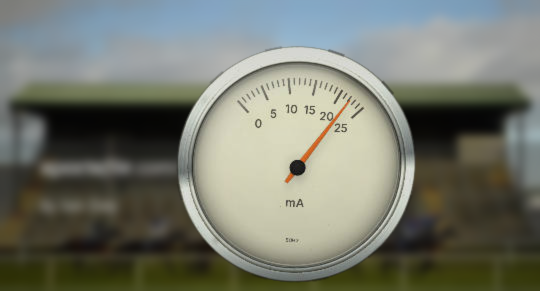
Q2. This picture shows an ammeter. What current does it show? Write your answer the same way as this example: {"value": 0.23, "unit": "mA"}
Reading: {"value": 22, "unit": "mA"}
